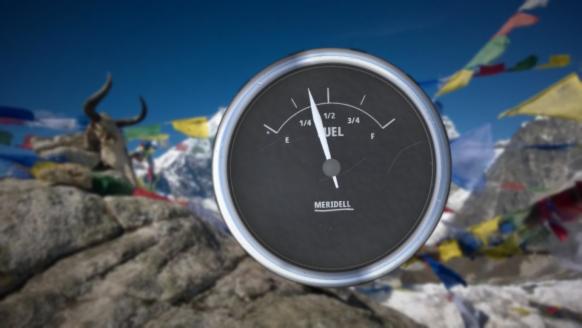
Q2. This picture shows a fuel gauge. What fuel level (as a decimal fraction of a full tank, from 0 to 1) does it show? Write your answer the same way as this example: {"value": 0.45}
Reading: {"value": 0.375}
